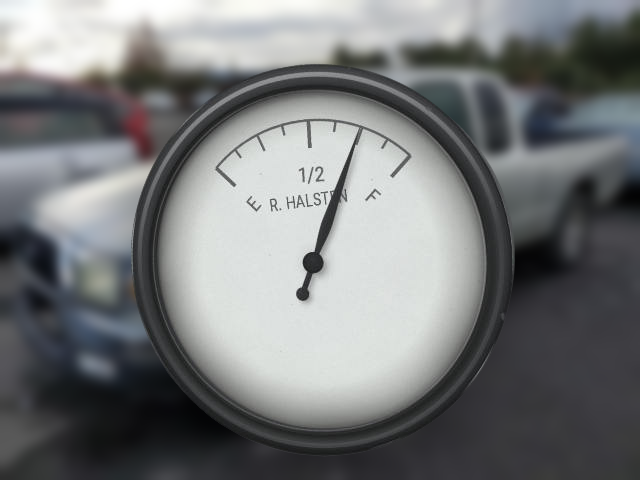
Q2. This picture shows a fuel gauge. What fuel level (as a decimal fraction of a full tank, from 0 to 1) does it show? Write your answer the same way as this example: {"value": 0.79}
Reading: {"value": 0.75}
